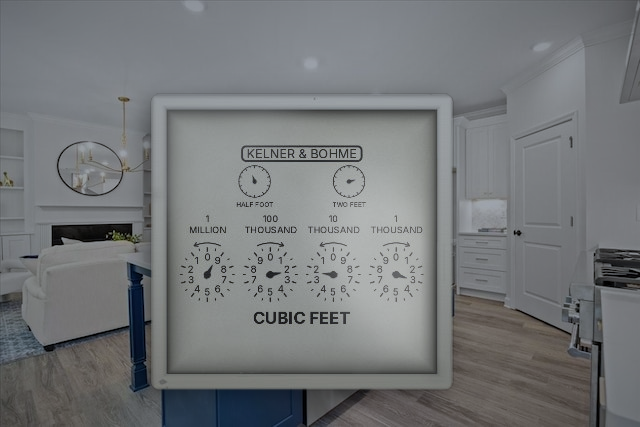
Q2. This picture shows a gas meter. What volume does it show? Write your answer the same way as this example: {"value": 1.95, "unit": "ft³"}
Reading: {"value": 922300, "unit": "ft³"}
